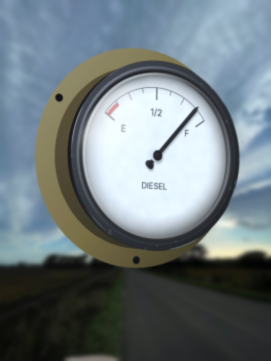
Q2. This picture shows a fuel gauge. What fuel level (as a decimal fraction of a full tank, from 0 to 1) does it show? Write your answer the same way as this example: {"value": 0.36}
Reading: {"value": 0.875}
